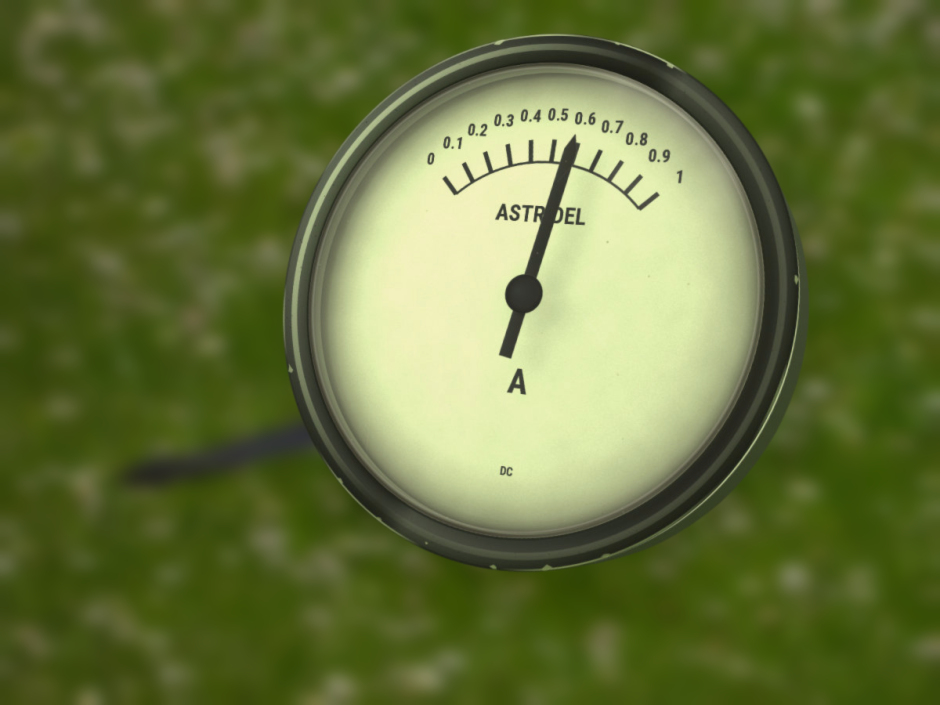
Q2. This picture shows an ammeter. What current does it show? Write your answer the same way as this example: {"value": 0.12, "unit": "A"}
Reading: {"value": 0.6, "unit": "A"}
